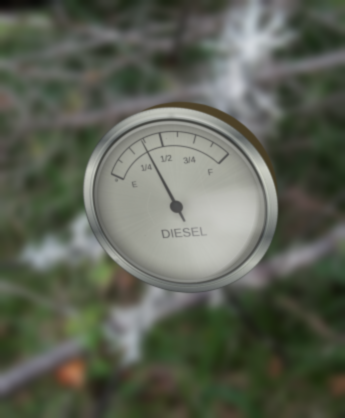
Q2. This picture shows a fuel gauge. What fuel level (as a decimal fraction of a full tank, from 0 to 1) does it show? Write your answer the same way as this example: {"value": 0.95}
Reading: {"value": 0.375}
